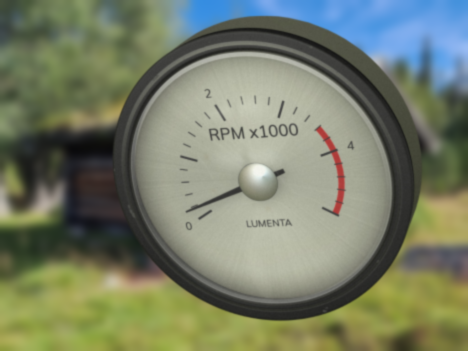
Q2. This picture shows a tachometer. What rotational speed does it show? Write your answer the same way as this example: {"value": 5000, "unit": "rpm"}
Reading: {"value": 200, "unit": "rpm"}
